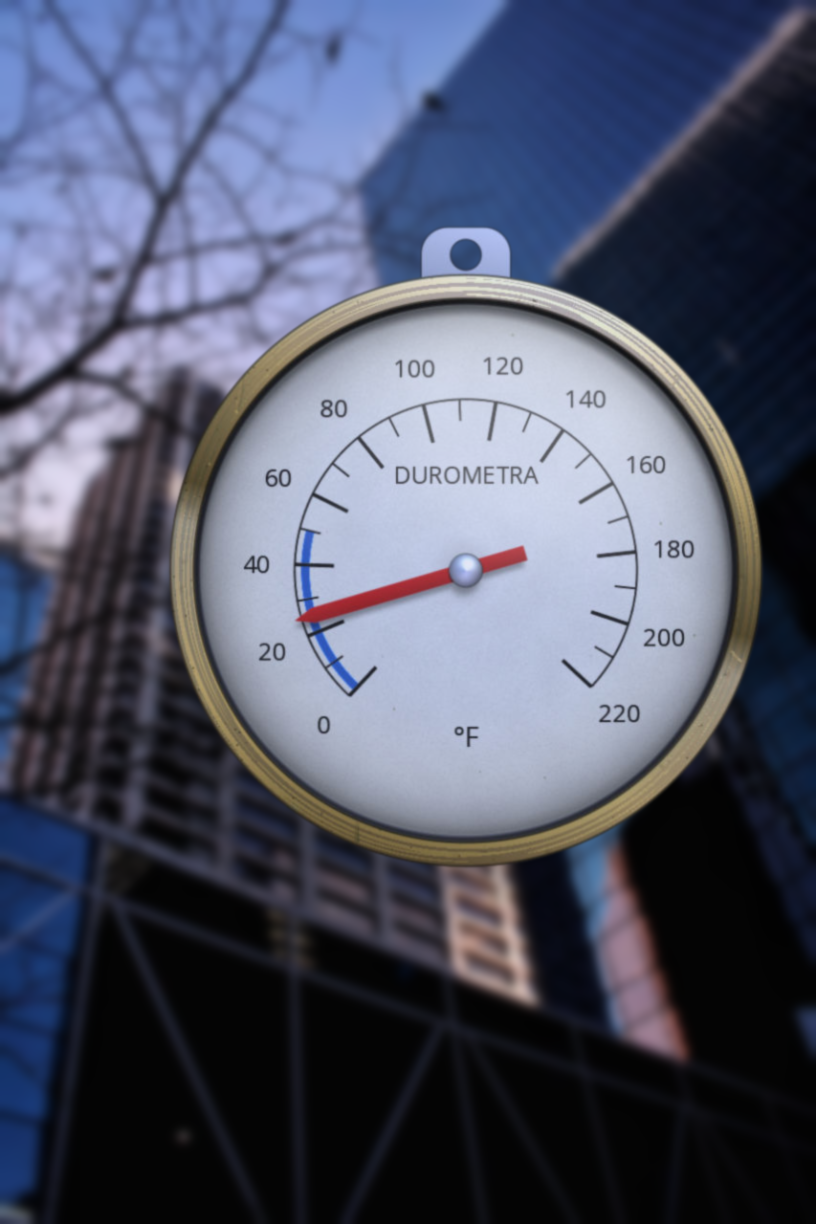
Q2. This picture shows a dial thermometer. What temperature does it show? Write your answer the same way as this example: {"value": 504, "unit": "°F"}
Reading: {"value": 25, "unit": "°F"}
